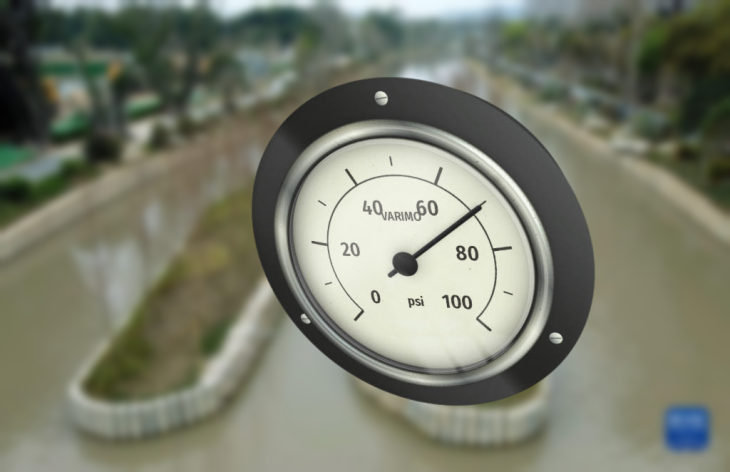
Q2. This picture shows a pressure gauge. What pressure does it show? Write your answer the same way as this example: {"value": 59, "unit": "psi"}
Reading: {"value": 70, "unit": "psi"}
